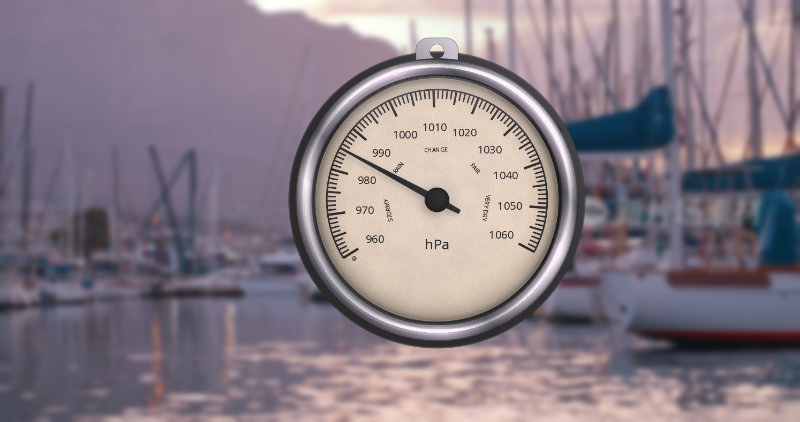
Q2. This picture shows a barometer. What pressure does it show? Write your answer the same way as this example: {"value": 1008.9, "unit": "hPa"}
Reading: {"value": 985, "unit": "hPa"}
